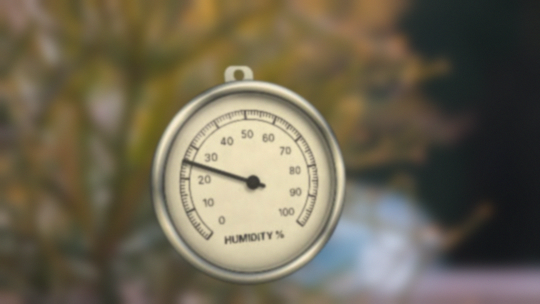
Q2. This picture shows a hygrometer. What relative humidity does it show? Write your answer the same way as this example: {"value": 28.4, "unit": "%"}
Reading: {"value": 25, "unit": "%"}
